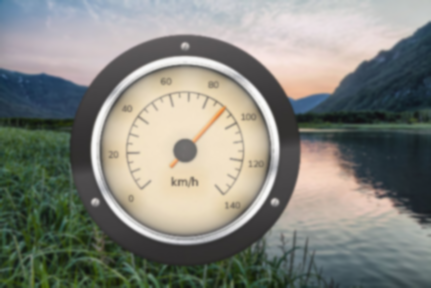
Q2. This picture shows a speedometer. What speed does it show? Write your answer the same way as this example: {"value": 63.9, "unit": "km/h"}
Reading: {"value": 90, "unit": "km/h"}
